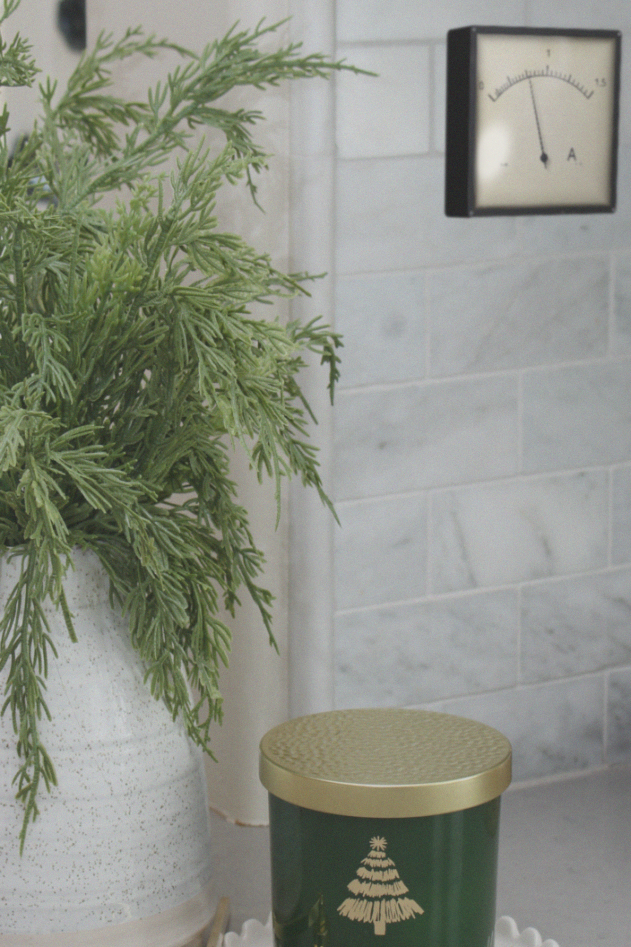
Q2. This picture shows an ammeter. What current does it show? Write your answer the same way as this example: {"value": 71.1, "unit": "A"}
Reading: {"value": 0.75, "unit": "A"}
